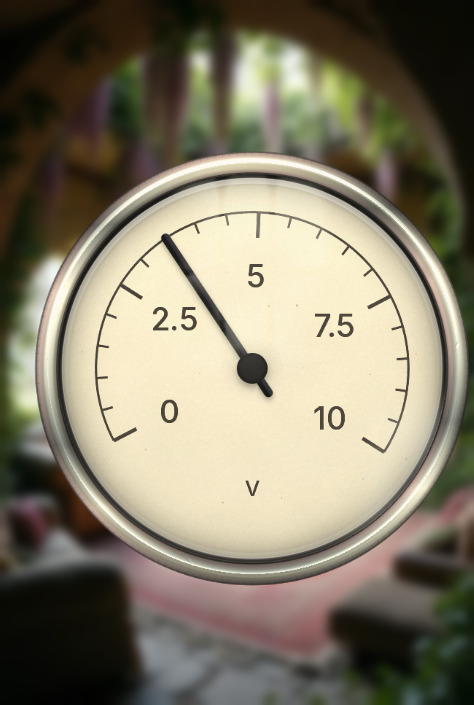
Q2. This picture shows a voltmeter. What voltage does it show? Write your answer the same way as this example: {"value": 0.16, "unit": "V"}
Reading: {"value": 3.5, "unit": "V"}
